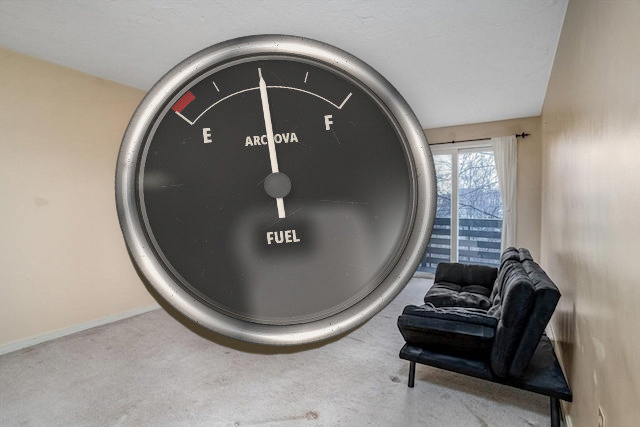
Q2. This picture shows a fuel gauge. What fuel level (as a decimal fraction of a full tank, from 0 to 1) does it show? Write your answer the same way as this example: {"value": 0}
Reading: {"value": 0.5}
